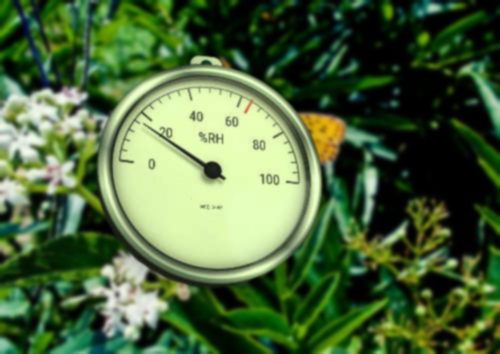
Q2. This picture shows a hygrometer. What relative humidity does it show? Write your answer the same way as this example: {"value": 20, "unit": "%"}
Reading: {"value": 16, "unit": "%"}
